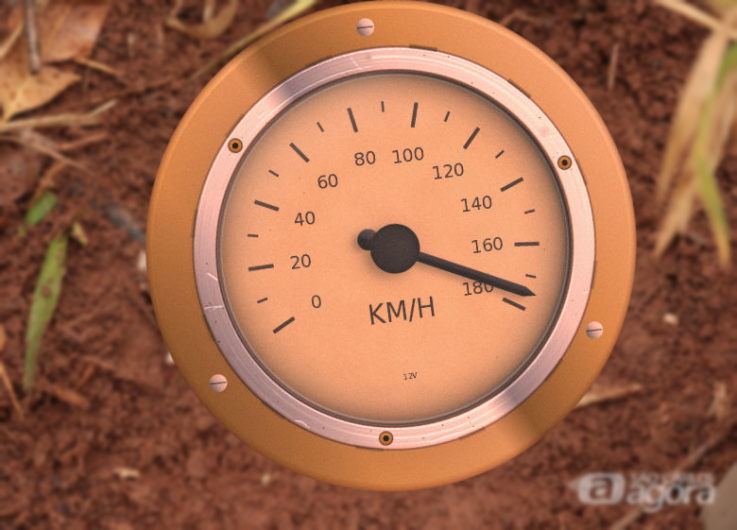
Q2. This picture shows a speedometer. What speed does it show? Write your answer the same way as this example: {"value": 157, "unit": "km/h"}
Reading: {"value": 175, "unit": "km/h"}
